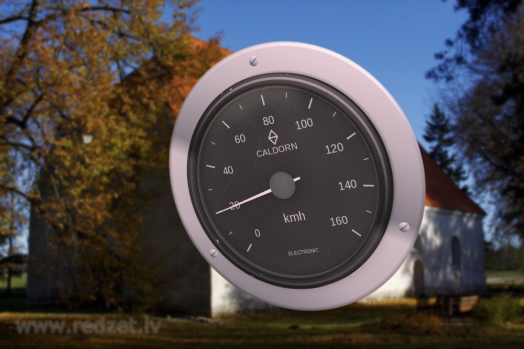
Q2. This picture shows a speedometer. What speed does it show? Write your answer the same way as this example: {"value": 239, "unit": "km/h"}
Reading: {"value": 20, "unit": "km/h"}
